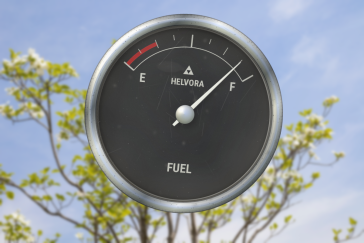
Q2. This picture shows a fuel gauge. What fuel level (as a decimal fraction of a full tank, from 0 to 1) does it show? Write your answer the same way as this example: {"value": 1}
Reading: {"value": 0.875}
